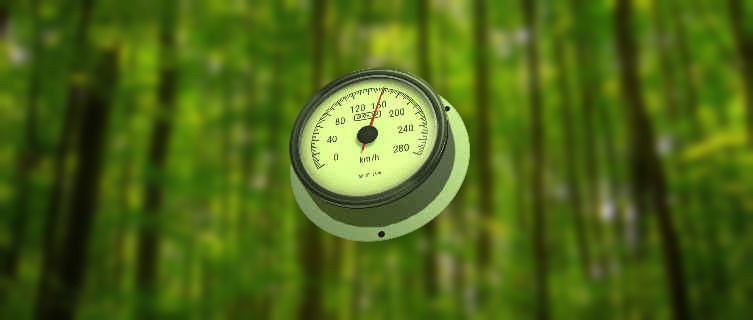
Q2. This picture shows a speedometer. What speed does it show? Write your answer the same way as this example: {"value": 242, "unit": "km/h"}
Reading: {"value": 160, "unit": "km/h"}
